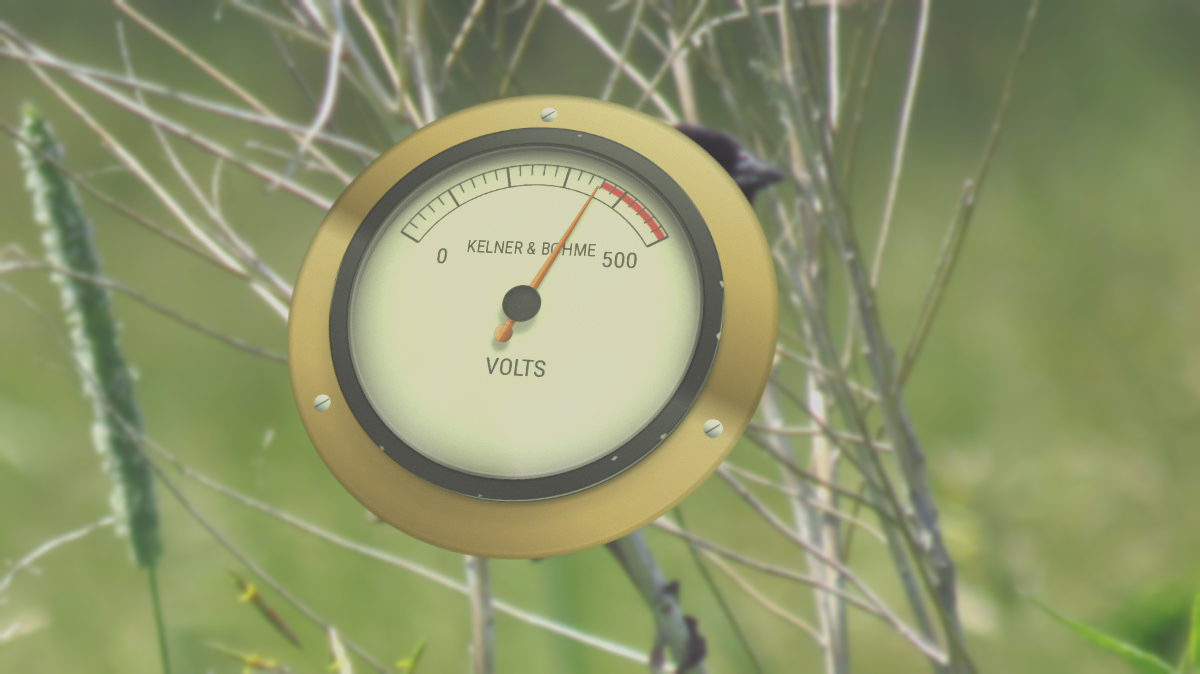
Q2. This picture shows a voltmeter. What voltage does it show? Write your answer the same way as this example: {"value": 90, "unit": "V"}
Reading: {"value": 360, "unit": "V"}
